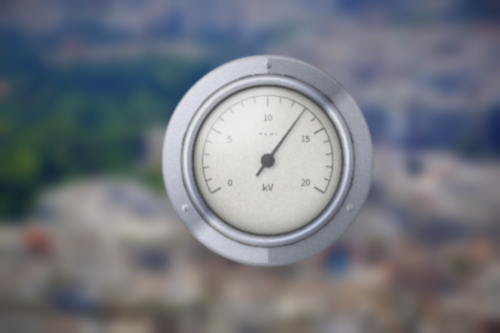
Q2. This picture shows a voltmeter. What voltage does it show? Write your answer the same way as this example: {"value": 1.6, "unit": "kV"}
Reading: {"value": 13, "unit": "kV"}
